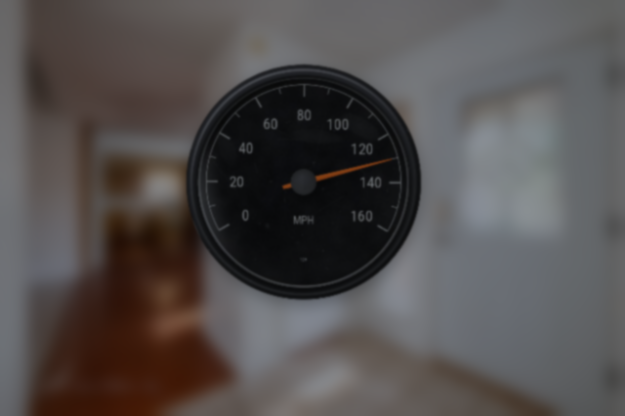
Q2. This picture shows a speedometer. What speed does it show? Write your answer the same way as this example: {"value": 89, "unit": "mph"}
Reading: {"value": 130, "unit": "mph"}
